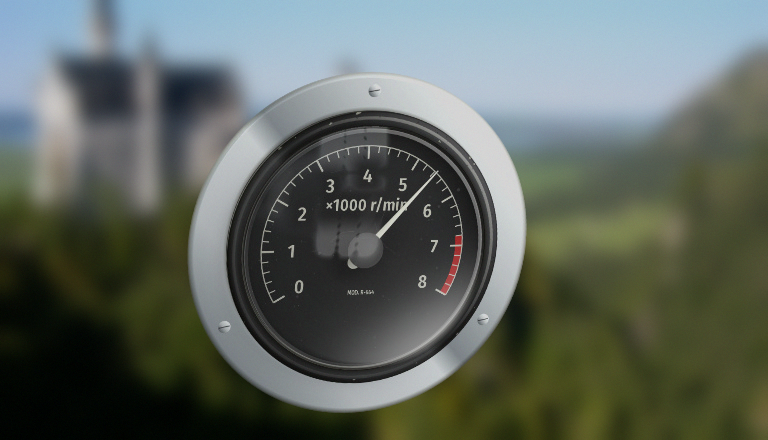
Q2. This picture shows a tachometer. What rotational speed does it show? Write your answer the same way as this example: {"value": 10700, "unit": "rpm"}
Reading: {"value": 5400, "unit": "rpm"}
